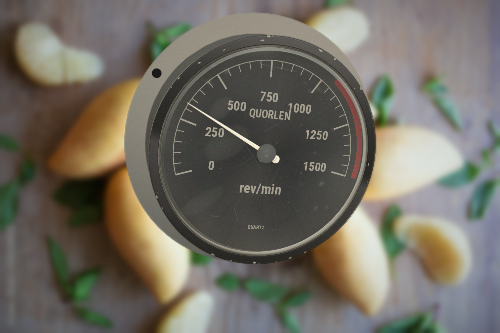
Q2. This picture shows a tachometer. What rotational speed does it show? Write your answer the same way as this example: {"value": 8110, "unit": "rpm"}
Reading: {"value": 325, "unit": "rpm"}
